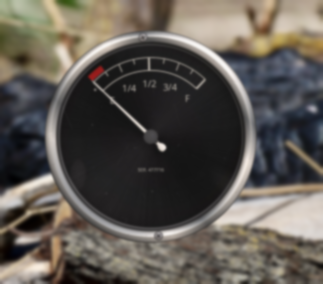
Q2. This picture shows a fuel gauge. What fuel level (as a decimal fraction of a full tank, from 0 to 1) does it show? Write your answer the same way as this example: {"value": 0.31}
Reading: {"value": 0}
